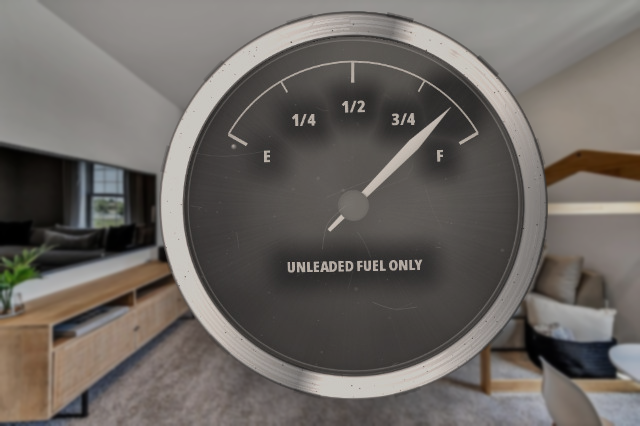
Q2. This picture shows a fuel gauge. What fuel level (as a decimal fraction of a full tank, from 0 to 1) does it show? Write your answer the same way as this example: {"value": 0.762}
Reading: {"value": 0.875}
